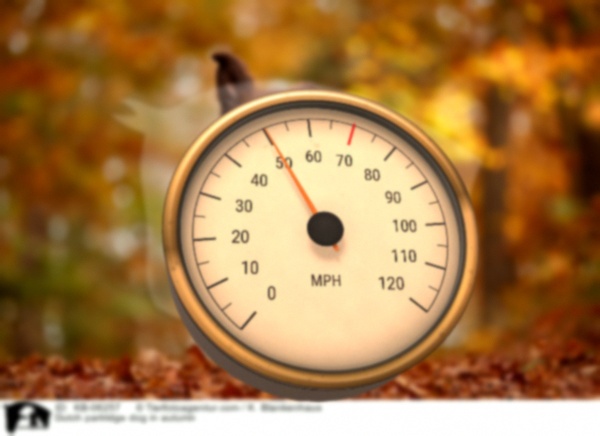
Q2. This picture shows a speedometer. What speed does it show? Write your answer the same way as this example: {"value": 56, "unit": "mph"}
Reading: {"value": 50, "unit": "mph"}
